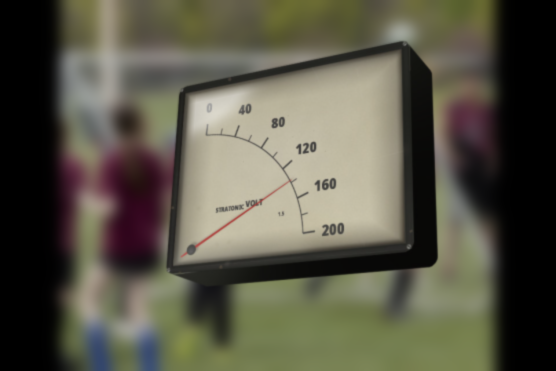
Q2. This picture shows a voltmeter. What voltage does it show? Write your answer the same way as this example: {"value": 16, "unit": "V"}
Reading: {"value": 140, "unit": "V"}
